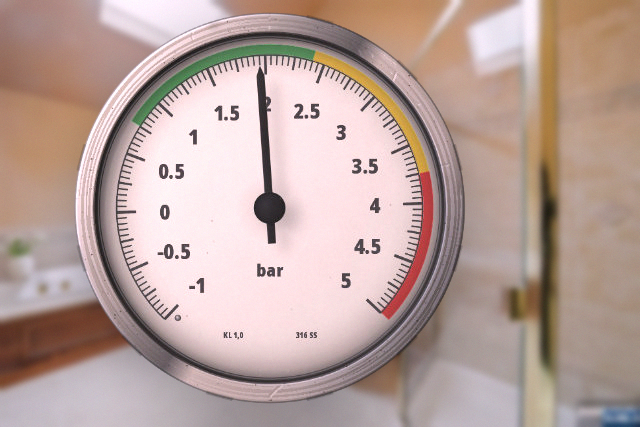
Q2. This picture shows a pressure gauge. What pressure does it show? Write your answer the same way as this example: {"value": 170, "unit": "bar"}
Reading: {"value": 1.95, "unit": "bar"}
